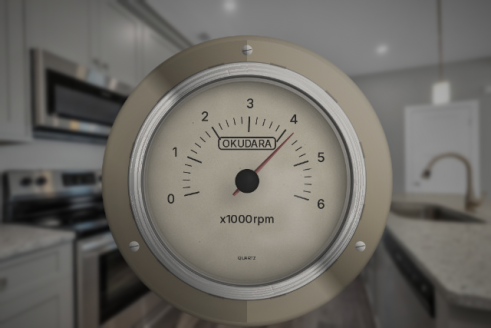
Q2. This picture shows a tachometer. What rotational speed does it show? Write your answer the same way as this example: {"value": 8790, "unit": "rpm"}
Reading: {"value": 4200, "unit": "rpm"}
